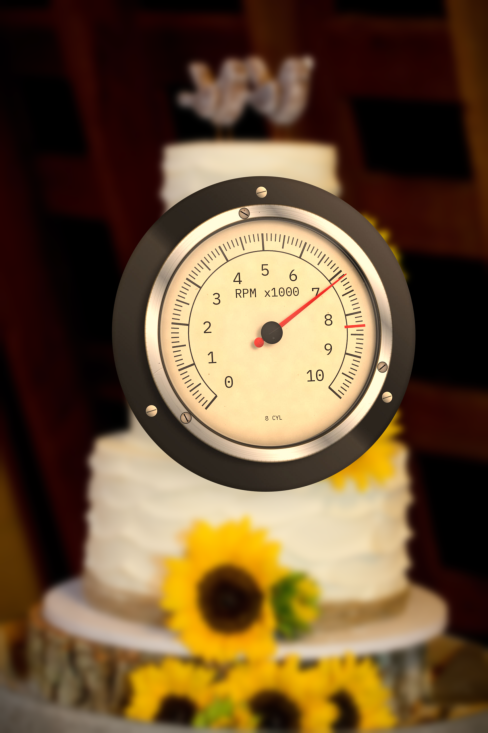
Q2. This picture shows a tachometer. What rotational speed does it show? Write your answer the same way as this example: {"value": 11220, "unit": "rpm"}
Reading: {"value": 7100, "unit": "rpm"}
